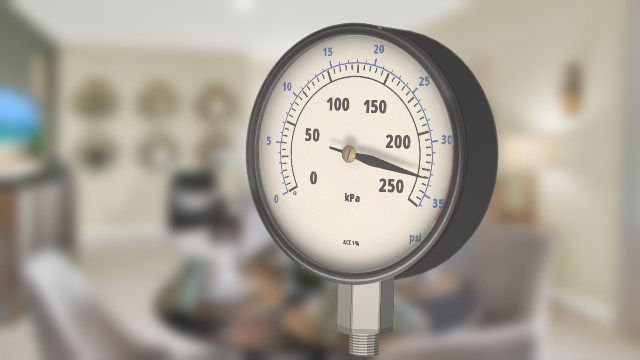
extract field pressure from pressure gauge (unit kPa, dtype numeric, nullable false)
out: 230 kPa
